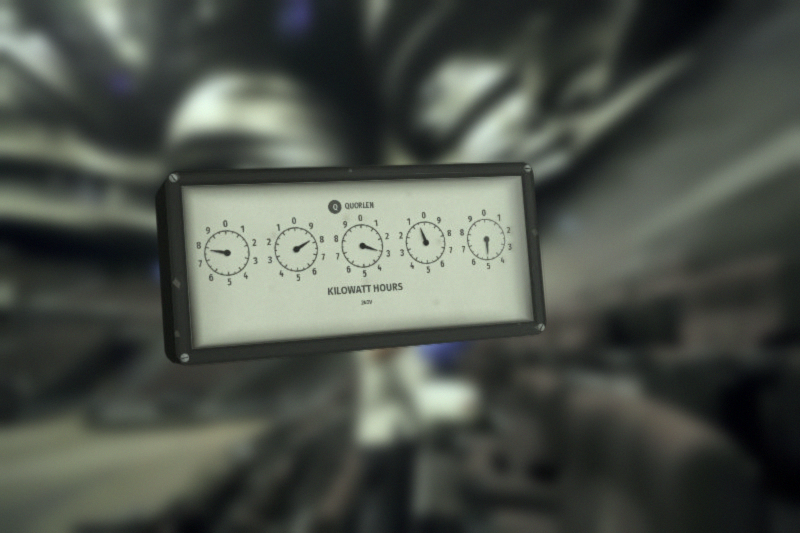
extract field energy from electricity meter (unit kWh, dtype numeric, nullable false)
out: 78305 kWh
